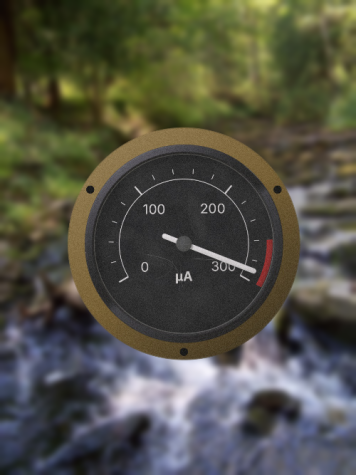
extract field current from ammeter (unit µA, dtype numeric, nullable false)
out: 290 µA
